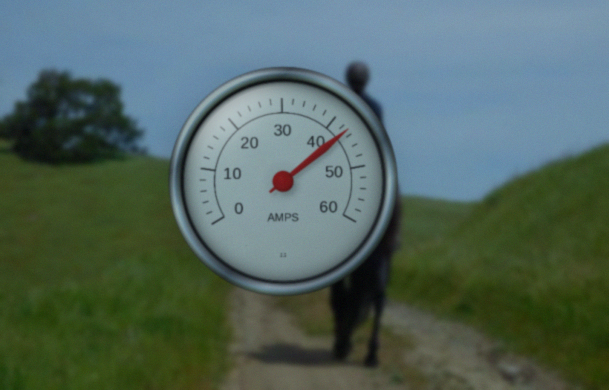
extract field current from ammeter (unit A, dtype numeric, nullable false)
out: 43 A
